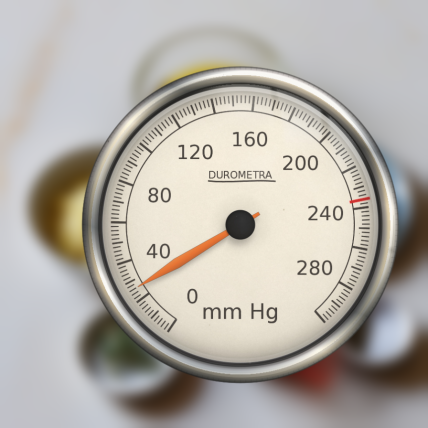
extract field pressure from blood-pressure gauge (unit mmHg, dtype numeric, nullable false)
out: 26 mmHg
